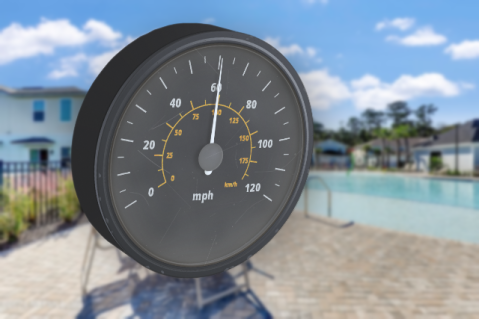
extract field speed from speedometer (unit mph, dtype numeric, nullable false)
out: 60 mph
